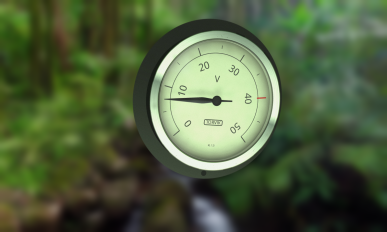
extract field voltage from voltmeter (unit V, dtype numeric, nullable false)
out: 7.5 V
